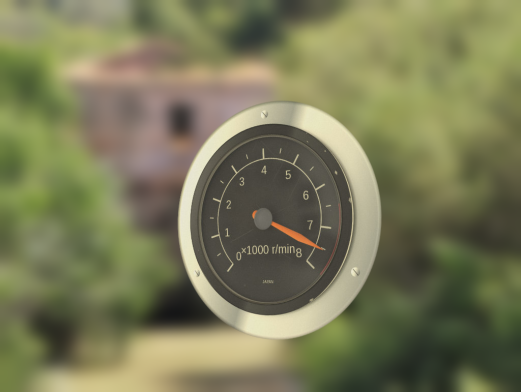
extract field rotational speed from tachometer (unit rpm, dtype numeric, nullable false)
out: 7500 rpm
